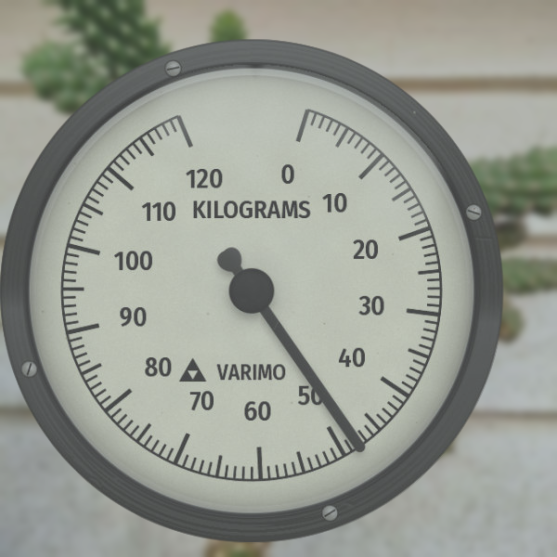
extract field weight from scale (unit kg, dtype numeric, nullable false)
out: 48 kg
